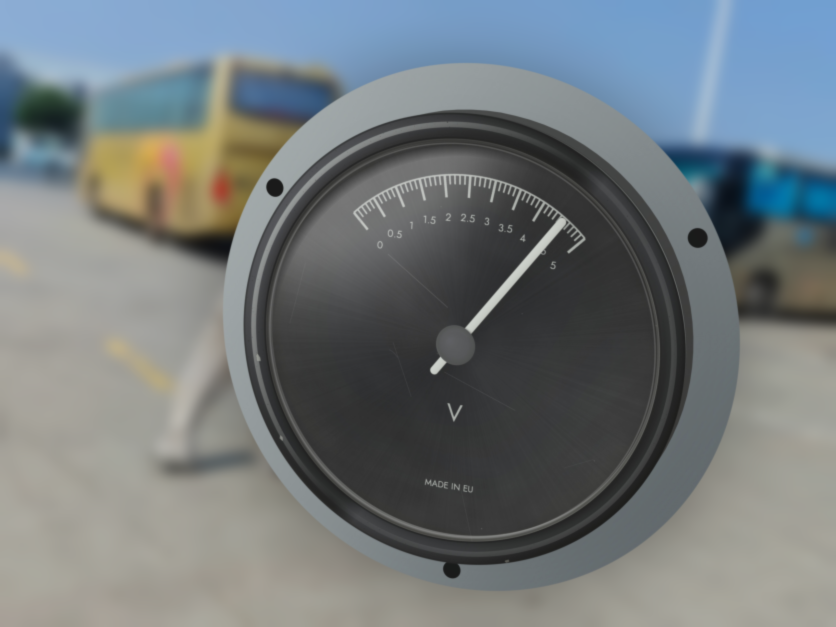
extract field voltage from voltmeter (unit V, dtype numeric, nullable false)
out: 4.5 V
